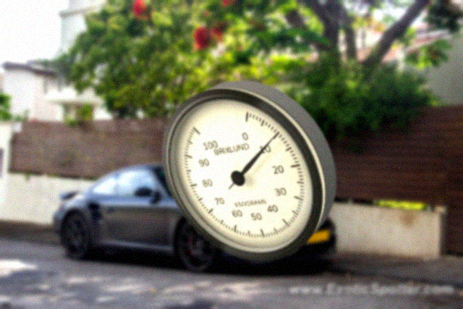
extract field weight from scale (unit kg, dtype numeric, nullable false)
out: 10 kg
